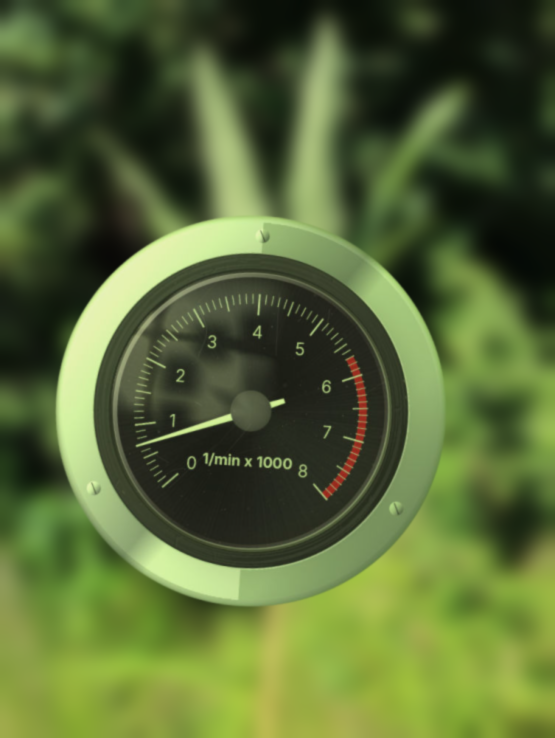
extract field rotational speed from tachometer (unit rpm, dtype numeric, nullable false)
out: 700 rpm
